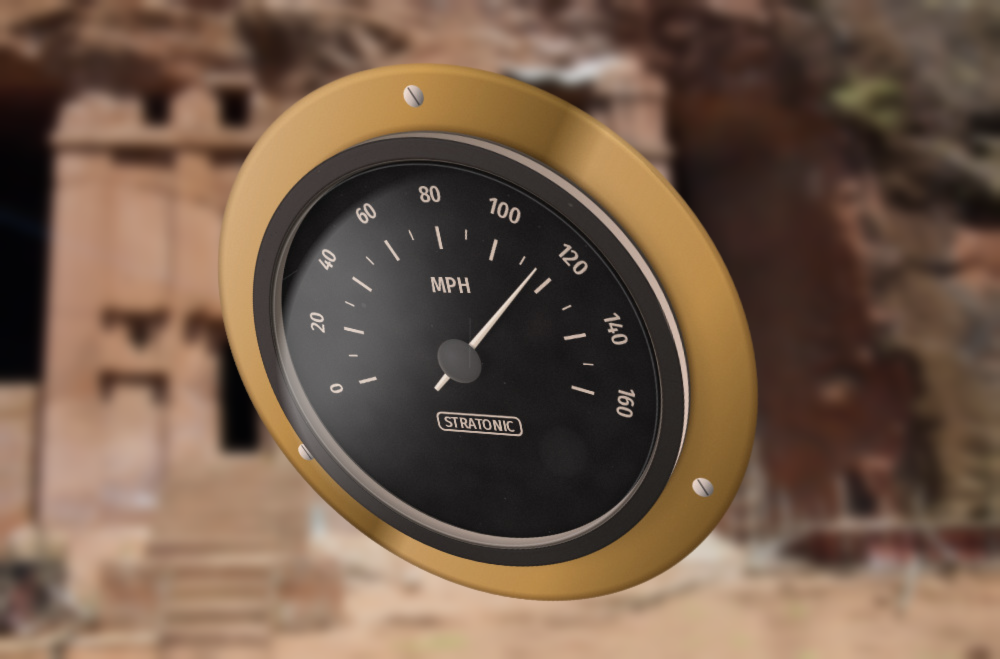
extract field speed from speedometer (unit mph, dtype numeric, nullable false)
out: 115 mph
